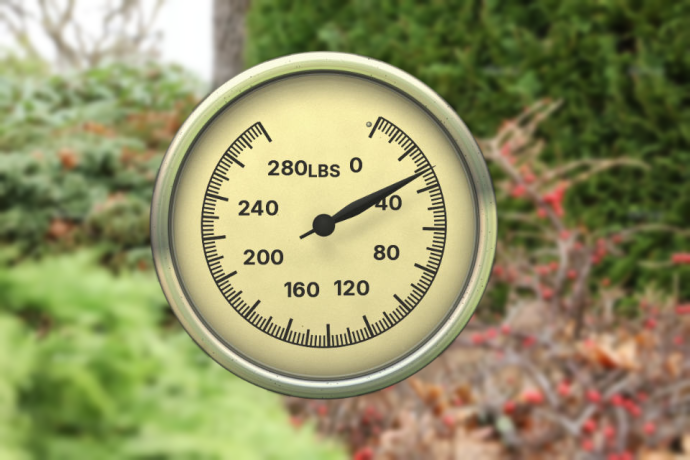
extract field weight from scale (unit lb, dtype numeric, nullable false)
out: 32 lb
